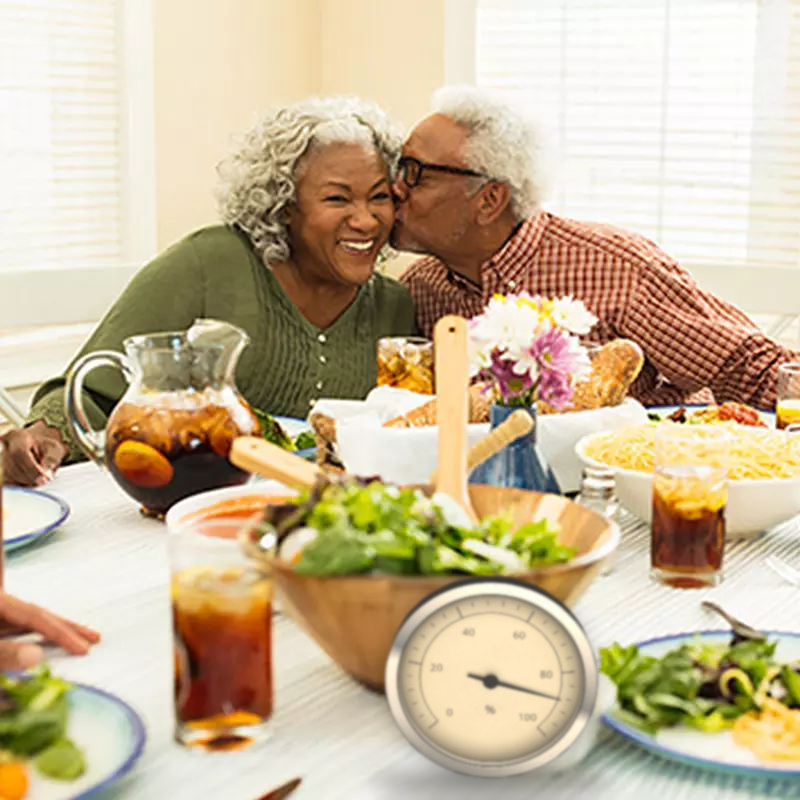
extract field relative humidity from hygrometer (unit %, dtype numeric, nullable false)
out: 88 %
